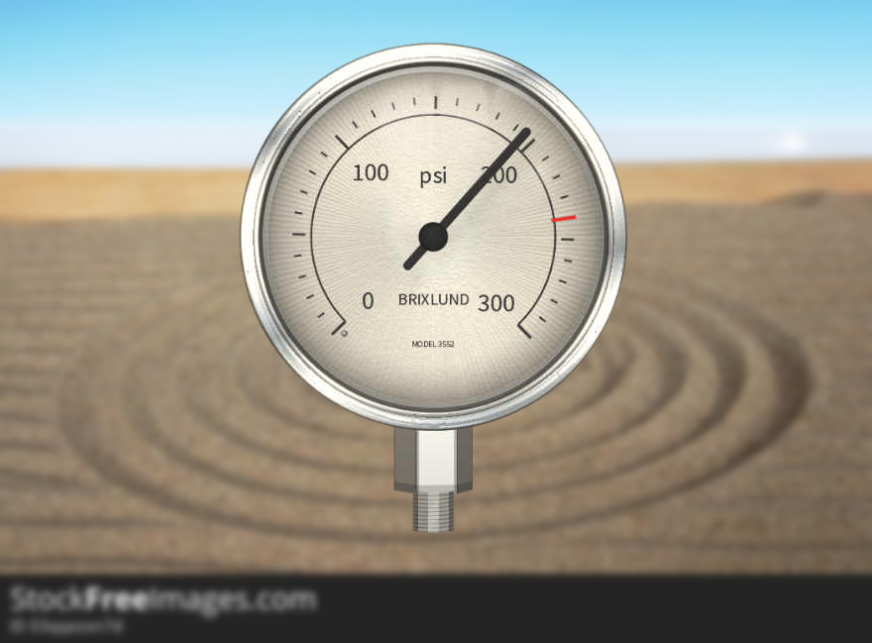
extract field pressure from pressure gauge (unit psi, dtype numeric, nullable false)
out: 195 psi
